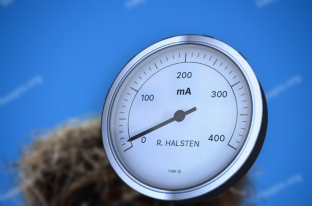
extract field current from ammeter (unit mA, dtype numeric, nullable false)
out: 10 mA
